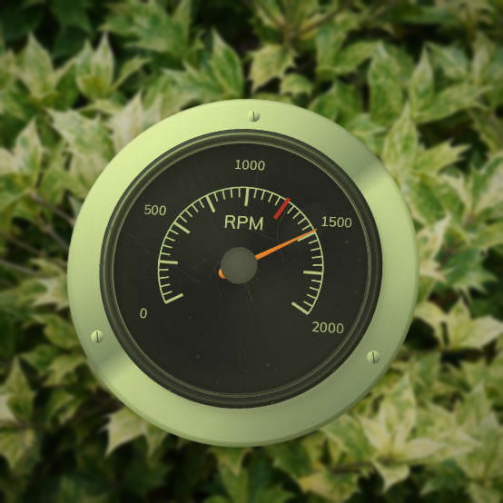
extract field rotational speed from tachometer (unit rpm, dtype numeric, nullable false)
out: 1500 rpm
